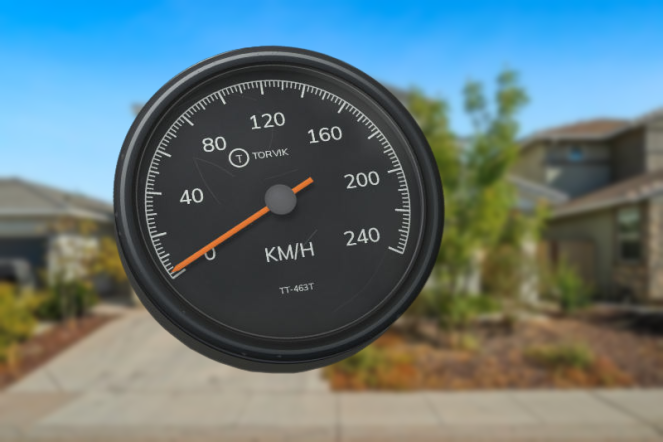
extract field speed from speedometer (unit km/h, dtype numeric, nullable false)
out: 2 km/h
